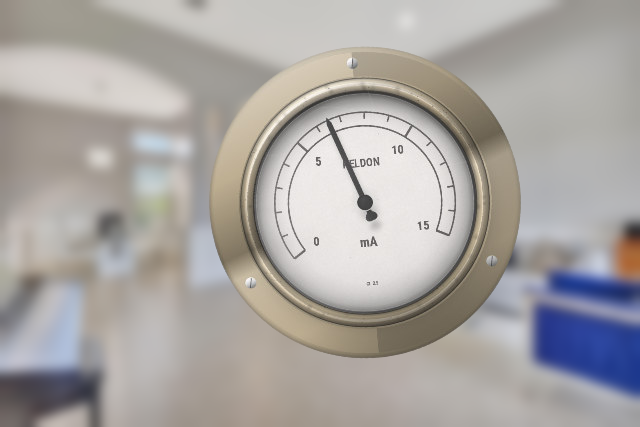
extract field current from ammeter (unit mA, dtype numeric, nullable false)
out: 6.5 mA
